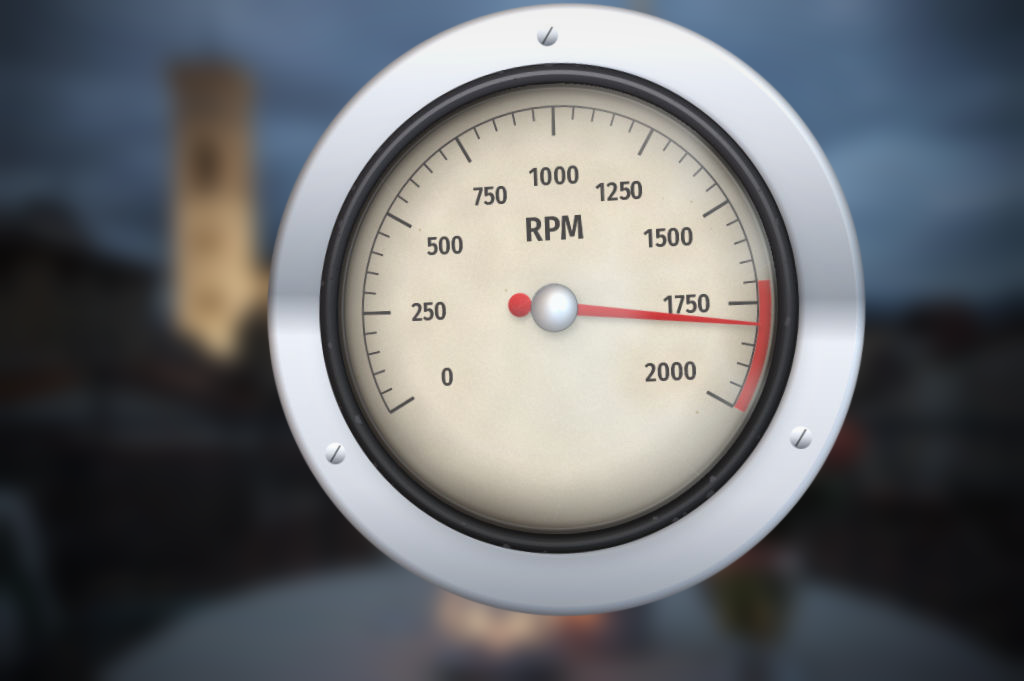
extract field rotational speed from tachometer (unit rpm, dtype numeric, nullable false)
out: 1800 rpm
